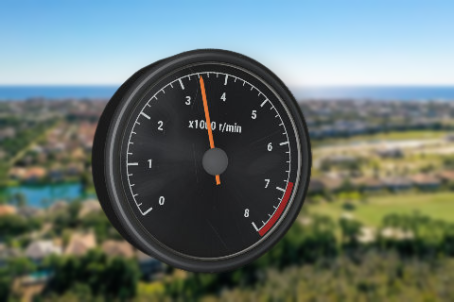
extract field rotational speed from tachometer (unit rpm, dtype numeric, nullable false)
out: 3400 rpm
